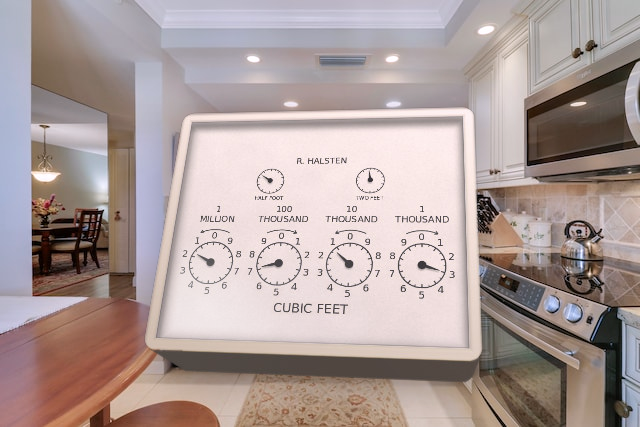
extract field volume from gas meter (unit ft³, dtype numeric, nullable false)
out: 171300 ft³
